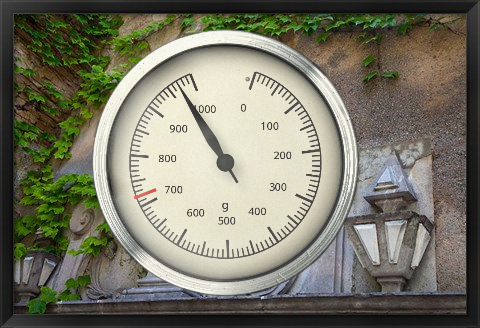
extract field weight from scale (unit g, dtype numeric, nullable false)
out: 970 g
